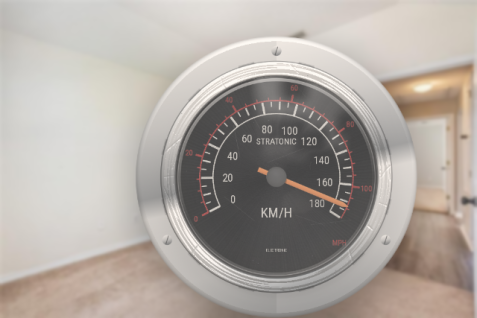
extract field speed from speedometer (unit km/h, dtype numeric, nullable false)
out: 172.5 km/h
